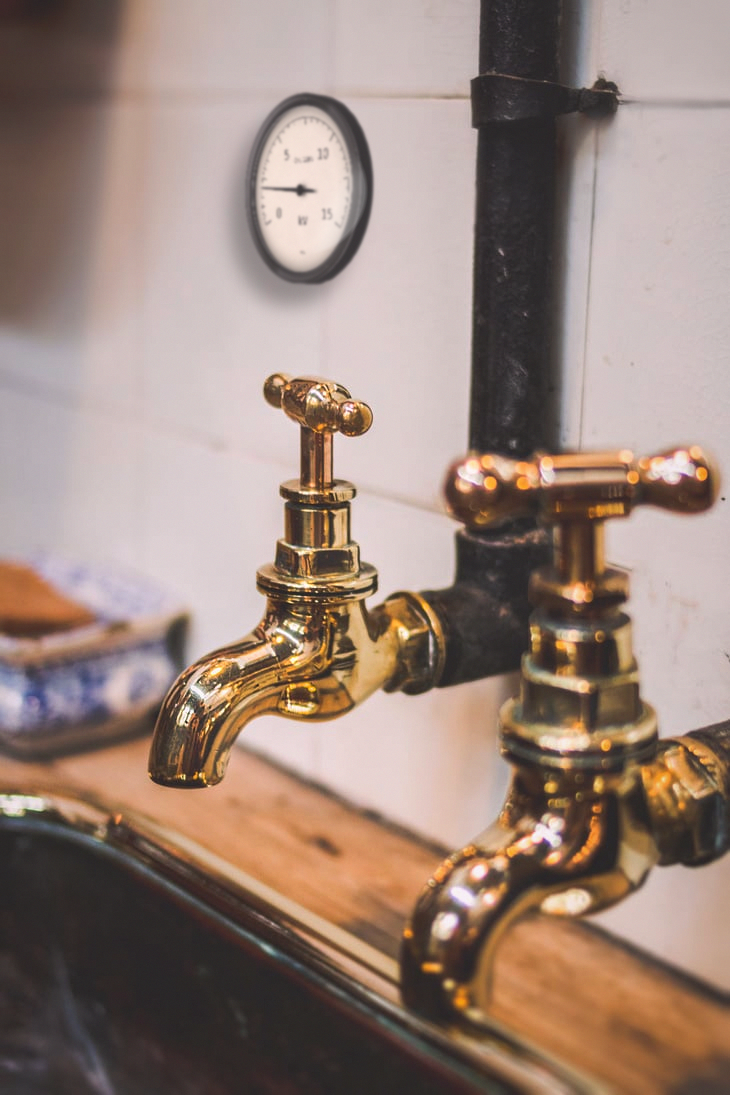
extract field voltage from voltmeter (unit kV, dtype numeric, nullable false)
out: 2 kV
